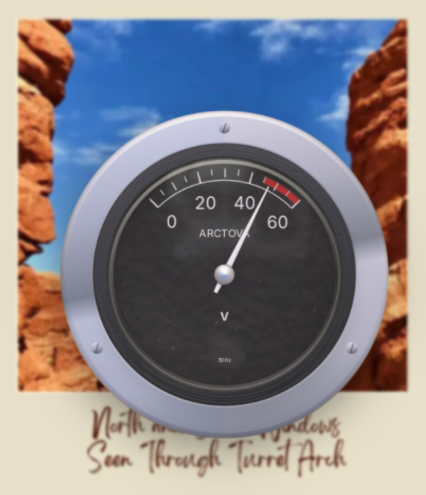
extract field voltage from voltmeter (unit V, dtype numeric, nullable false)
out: 47.5 V
